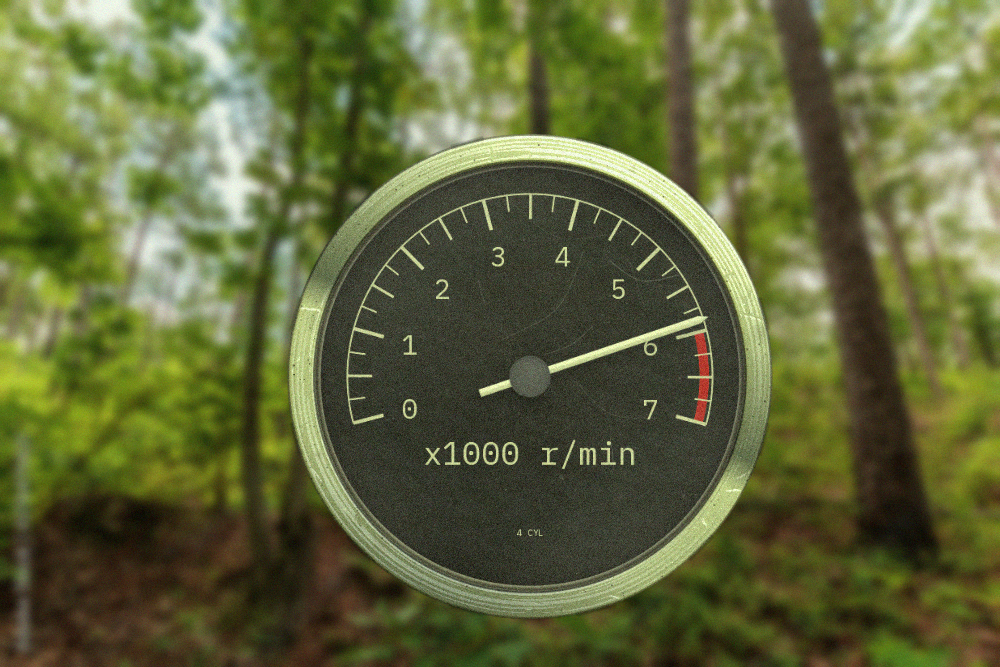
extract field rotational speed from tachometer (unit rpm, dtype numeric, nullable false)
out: 5875 rpm
